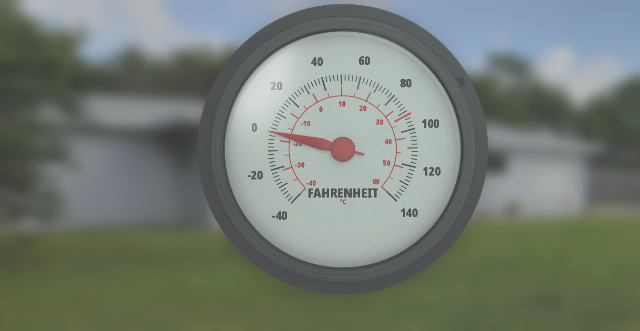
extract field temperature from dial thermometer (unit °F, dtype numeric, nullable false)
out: 0 °F
